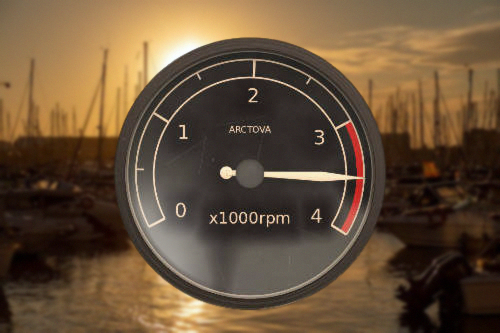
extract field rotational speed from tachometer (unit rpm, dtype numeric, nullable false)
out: 3500 rpm
